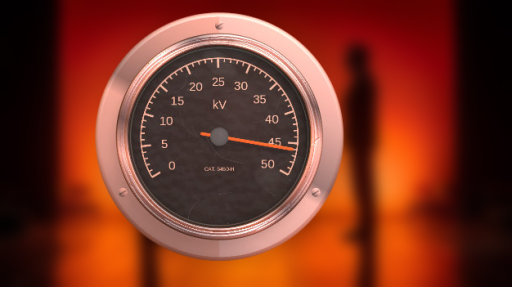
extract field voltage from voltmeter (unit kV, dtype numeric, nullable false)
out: 46 kV
